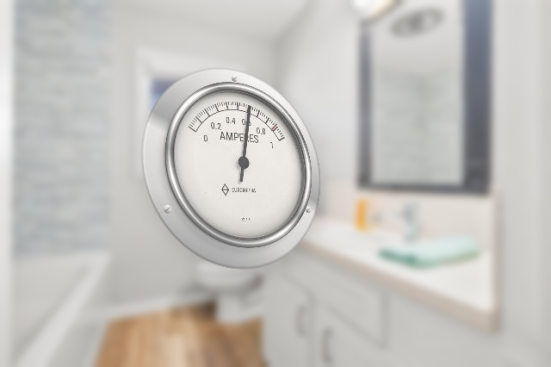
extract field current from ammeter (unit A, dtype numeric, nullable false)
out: 0.6 A
